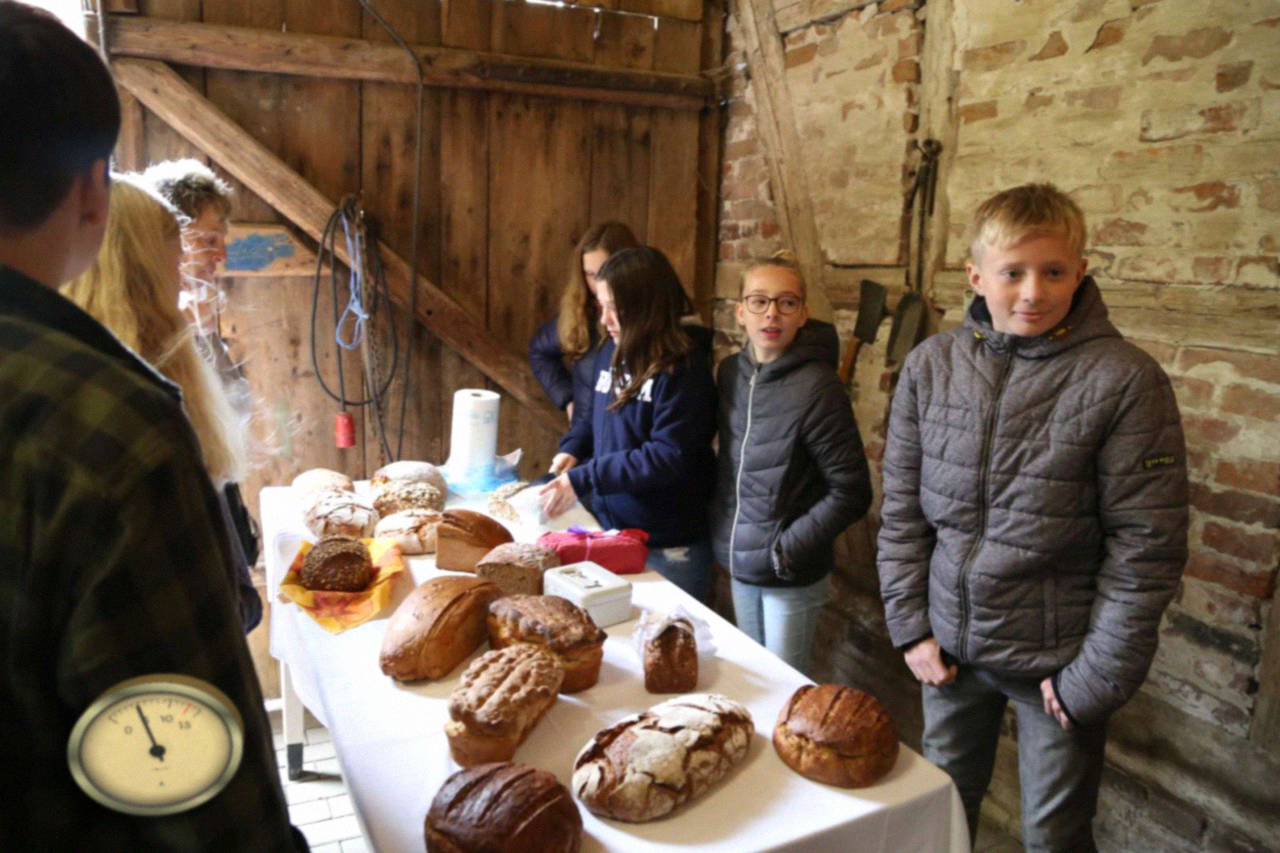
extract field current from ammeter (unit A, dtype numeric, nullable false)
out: 5 A
